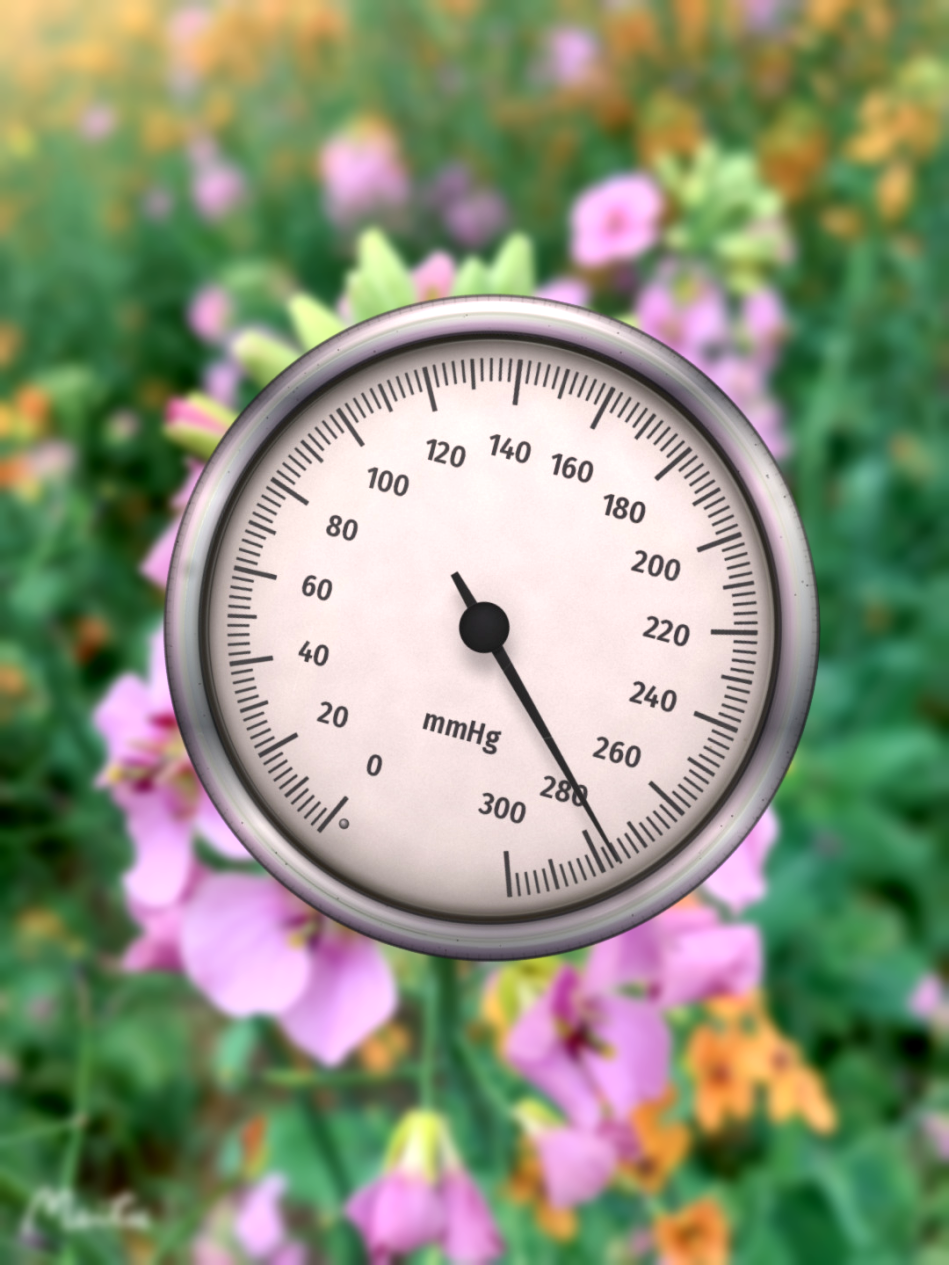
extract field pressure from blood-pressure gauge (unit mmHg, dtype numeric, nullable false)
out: 276 mmHg
